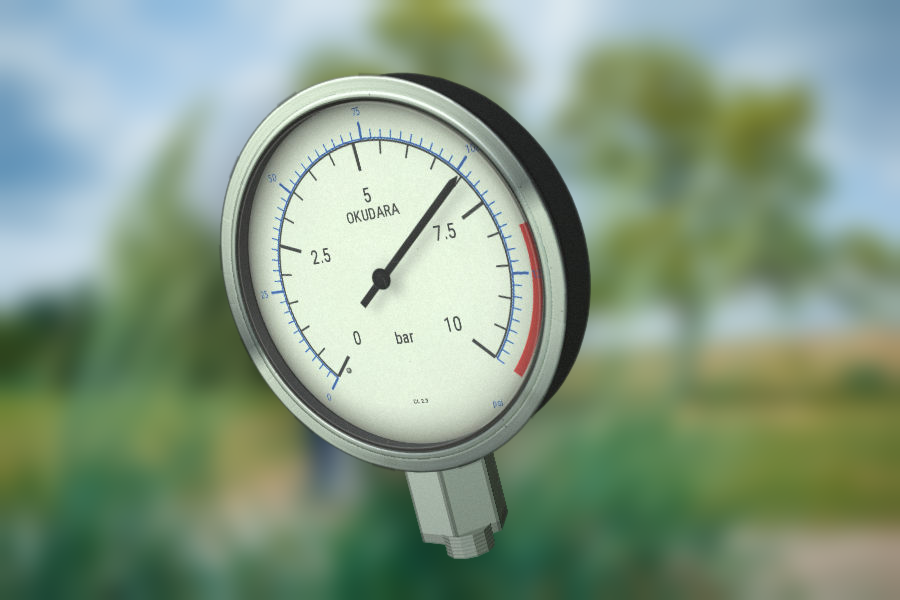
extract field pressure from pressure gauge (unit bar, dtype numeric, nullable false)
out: 7 bar
